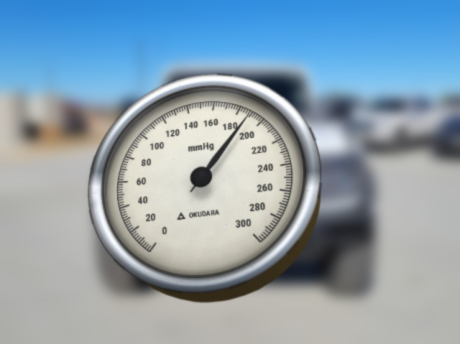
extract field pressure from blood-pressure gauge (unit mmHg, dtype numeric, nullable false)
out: 190 mmHg
